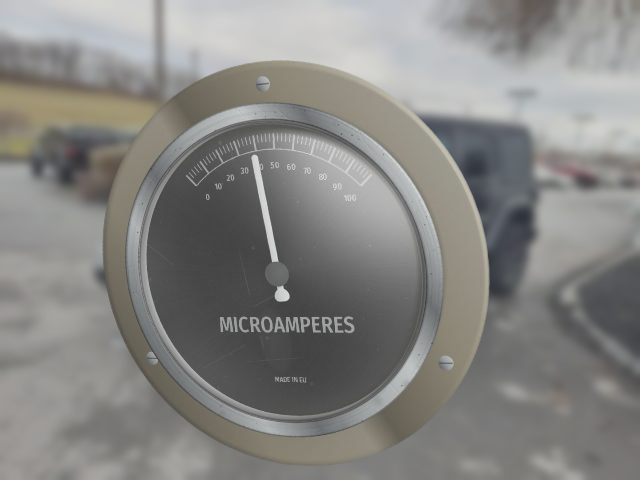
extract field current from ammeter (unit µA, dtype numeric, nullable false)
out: 40 µA
